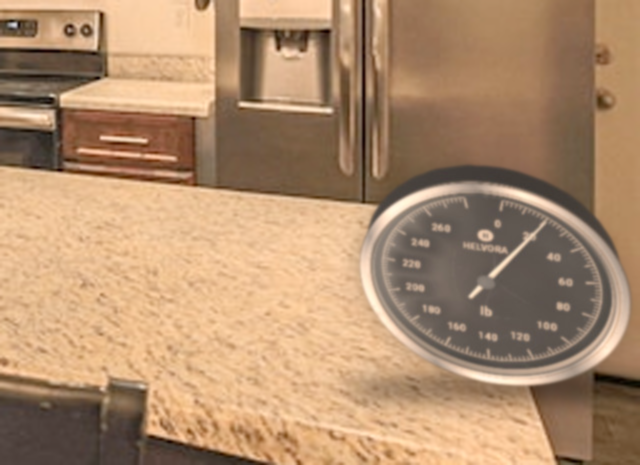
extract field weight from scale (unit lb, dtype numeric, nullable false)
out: 20 lb
